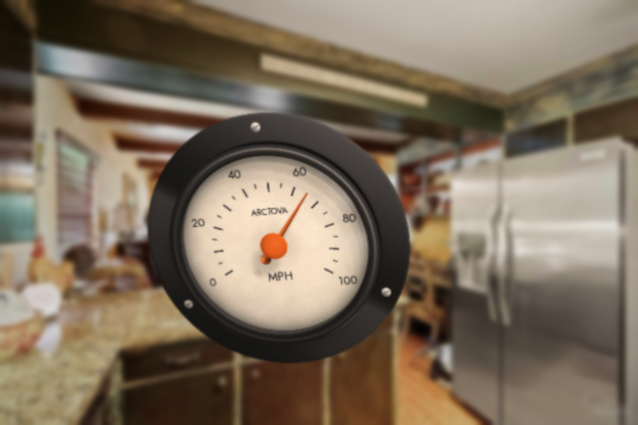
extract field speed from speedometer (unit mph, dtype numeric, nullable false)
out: 65 mph
